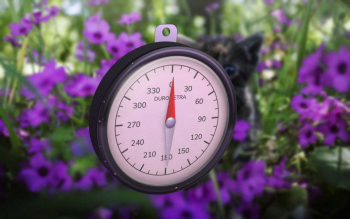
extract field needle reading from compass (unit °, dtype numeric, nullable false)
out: 0 °
